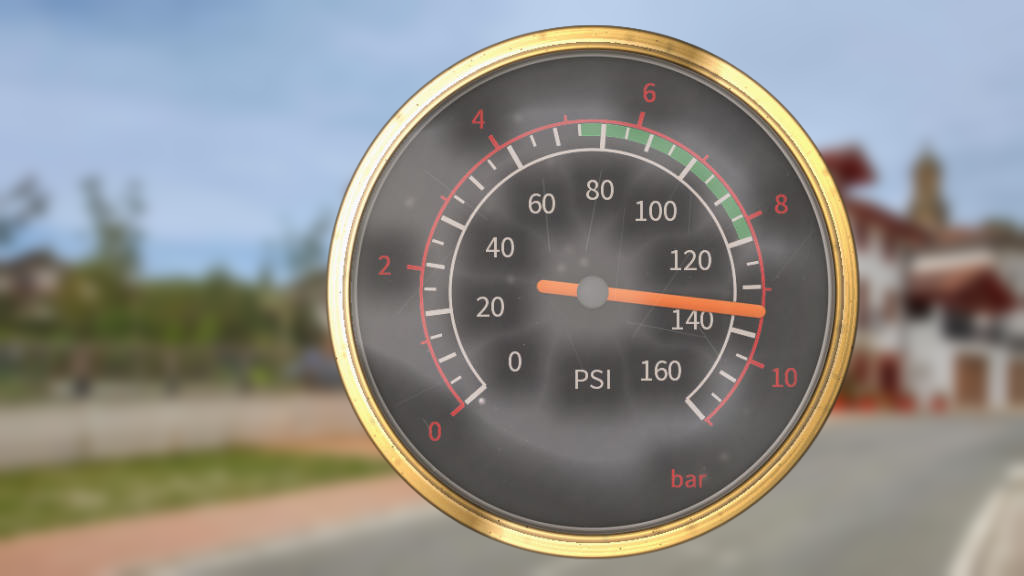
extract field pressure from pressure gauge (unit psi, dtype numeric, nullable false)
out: 135 psi
